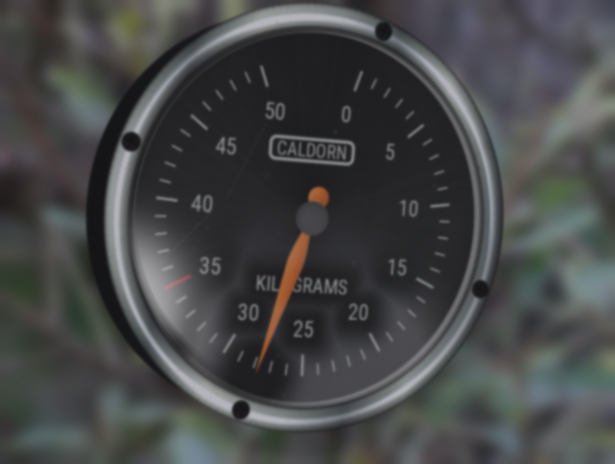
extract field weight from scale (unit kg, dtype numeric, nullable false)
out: 28 kg
